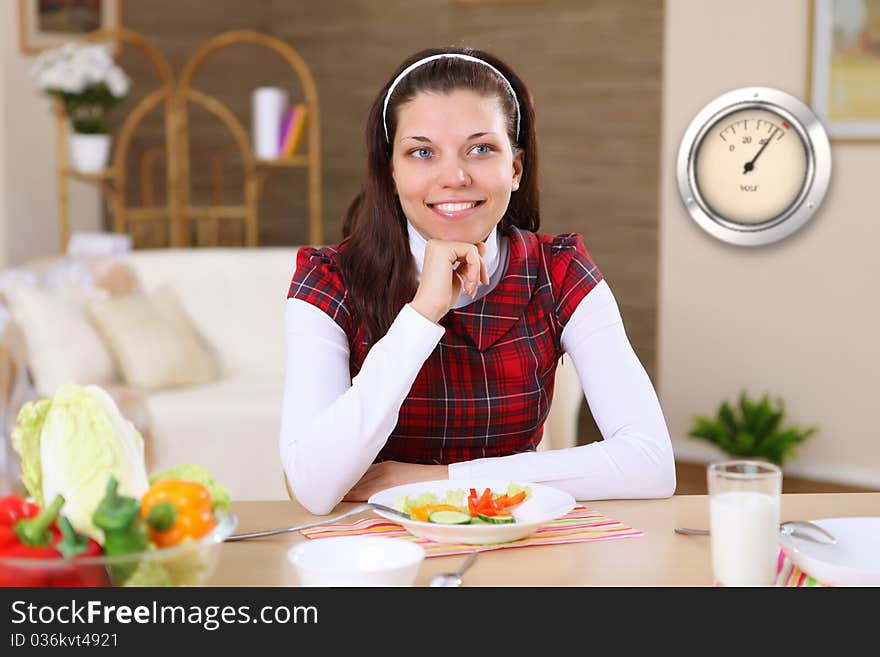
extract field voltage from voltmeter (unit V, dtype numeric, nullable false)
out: 45 V
